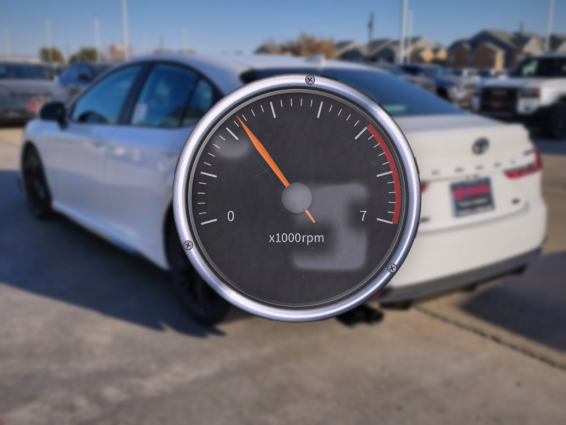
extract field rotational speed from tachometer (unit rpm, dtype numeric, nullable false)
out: 2300 rpm
